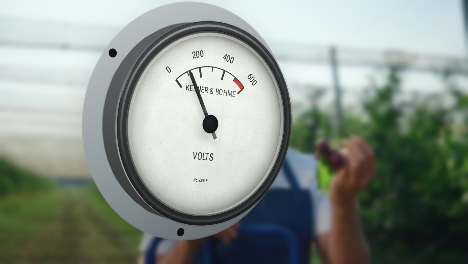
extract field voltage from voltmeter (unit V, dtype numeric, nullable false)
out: 100 V
